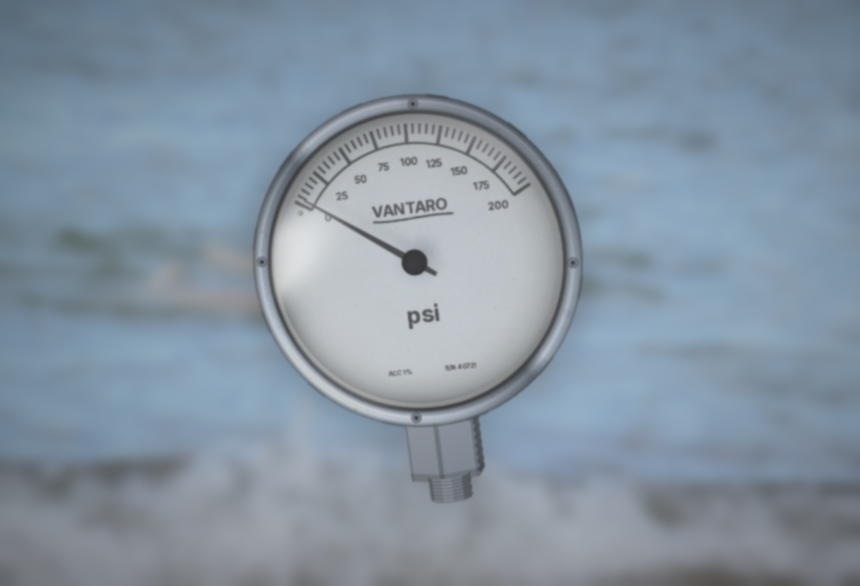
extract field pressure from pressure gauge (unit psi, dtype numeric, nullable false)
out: 5 psi
